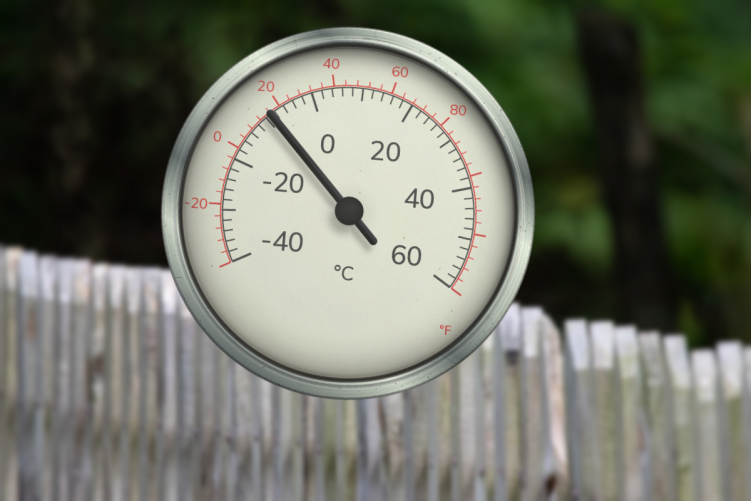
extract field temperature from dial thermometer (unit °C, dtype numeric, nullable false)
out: -9 °C
